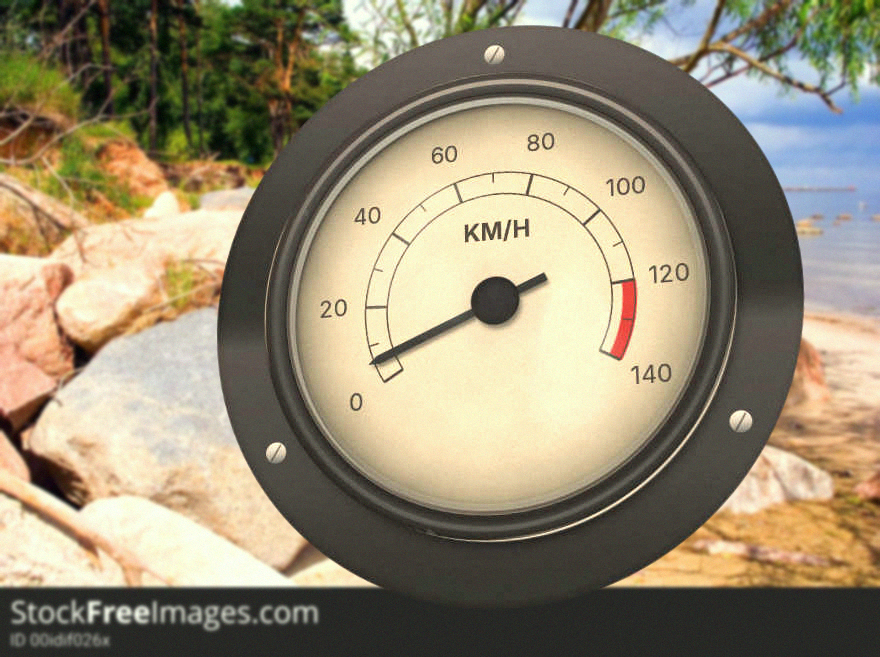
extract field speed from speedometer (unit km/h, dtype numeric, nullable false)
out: 5 km/h
